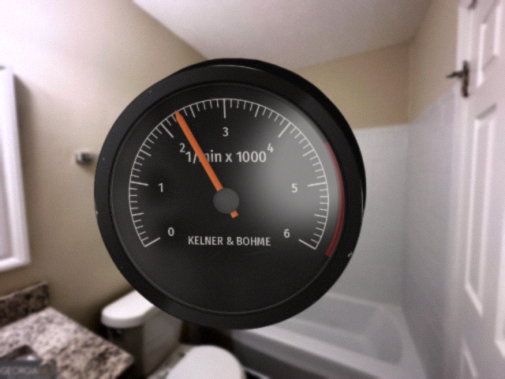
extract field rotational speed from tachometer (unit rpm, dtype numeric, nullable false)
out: 2300 rpm
